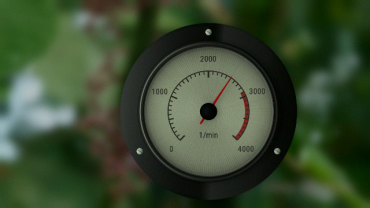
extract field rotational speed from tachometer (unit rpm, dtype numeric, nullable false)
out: 2500 rpm
